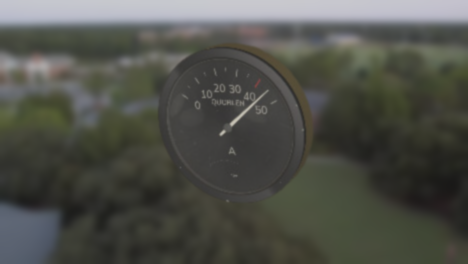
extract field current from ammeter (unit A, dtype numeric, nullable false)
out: 45 A
